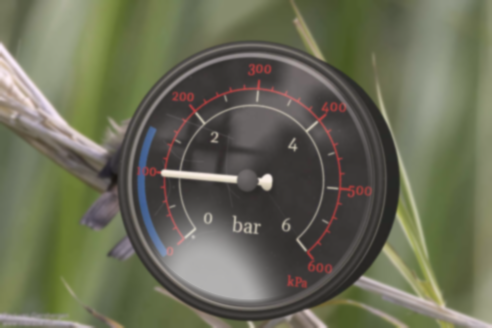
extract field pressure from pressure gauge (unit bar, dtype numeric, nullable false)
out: 1 bar
